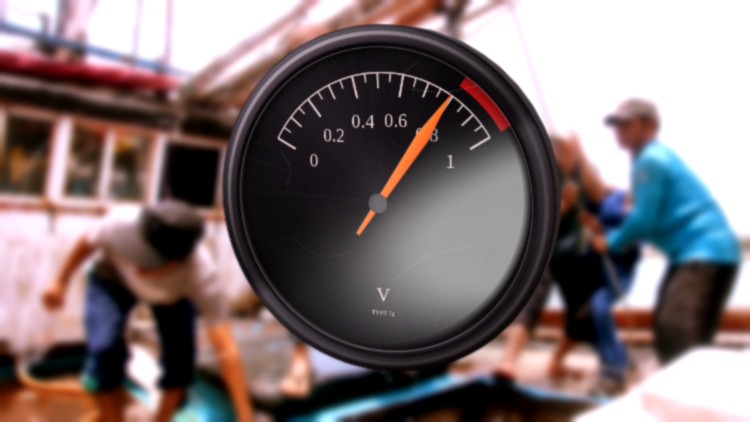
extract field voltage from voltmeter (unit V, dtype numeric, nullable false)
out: 0.8 V
